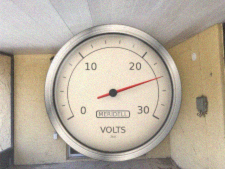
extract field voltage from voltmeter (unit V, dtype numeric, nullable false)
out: 24 V
